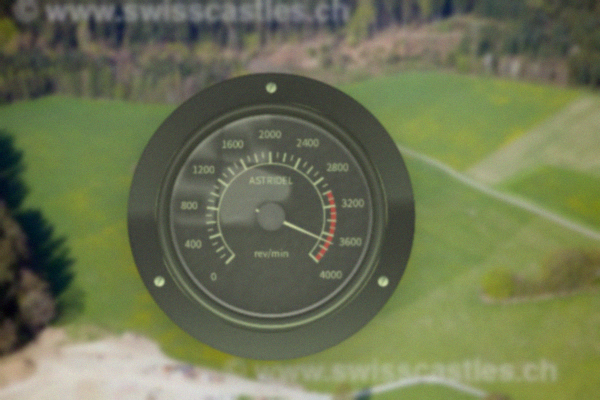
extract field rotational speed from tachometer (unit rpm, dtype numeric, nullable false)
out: 3700 rpm
